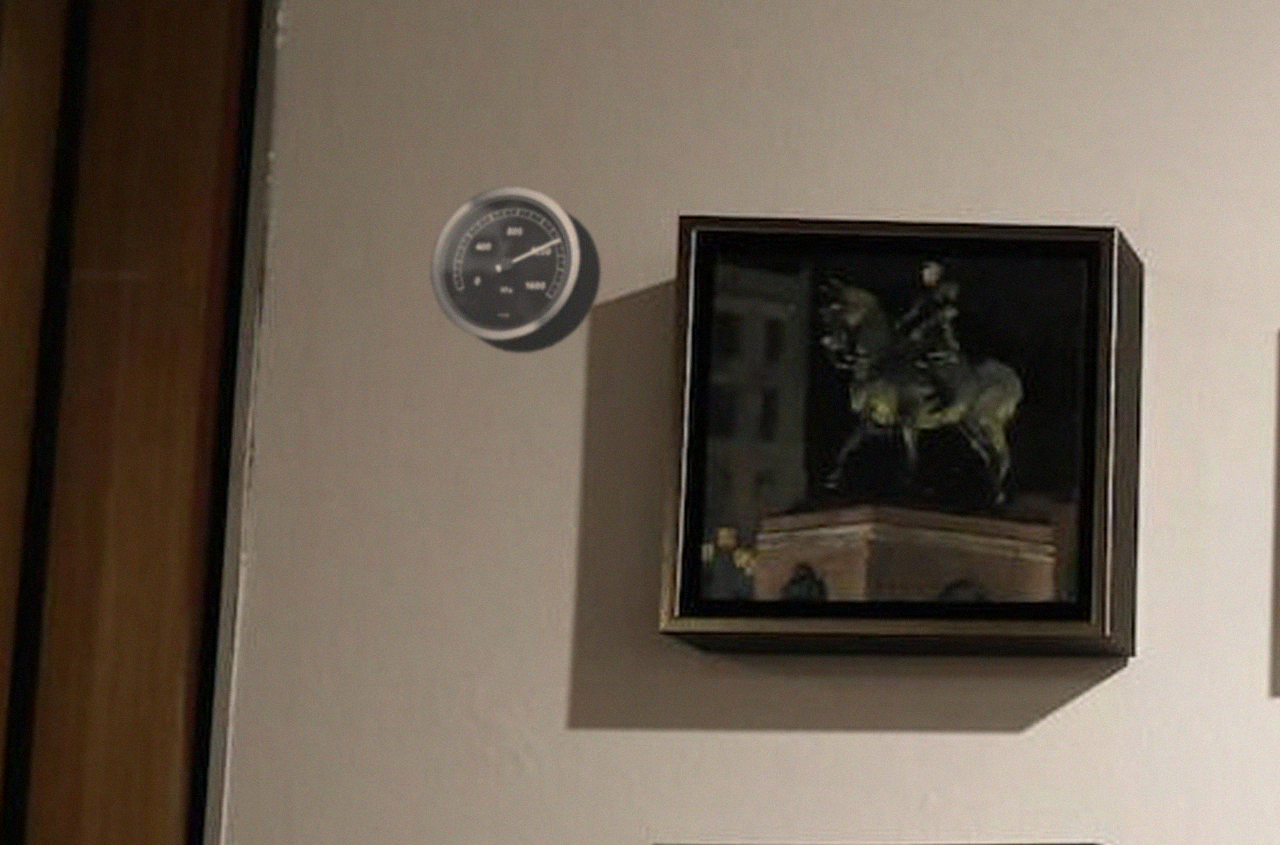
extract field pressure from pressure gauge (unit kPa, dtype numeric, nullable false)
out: 1200 kPa
